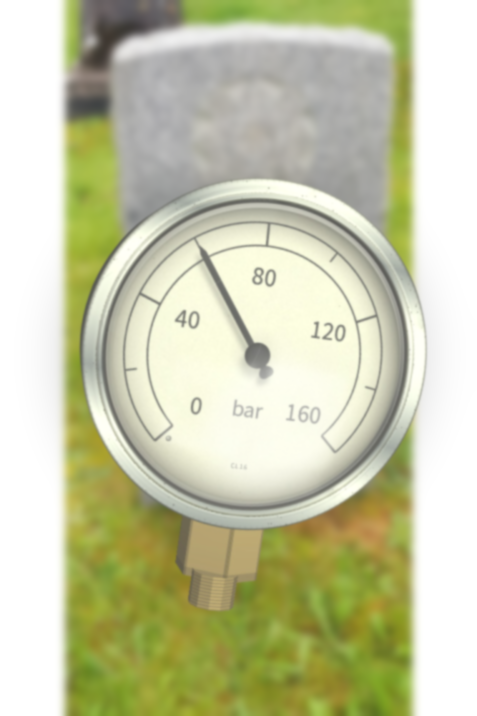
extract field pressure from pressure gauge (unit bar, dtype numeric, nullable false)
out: 60 bar
